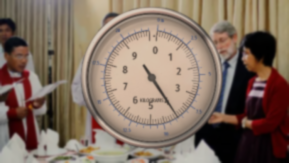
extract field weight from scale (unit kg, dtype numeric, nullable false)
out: 4 kg
